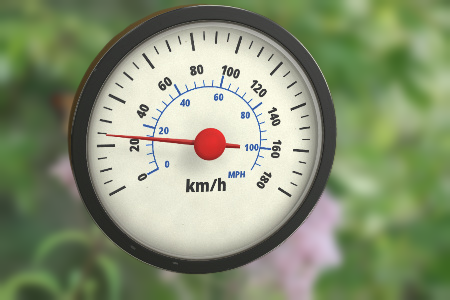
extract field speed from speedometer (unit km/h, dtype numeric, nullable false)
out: 25 km/h
